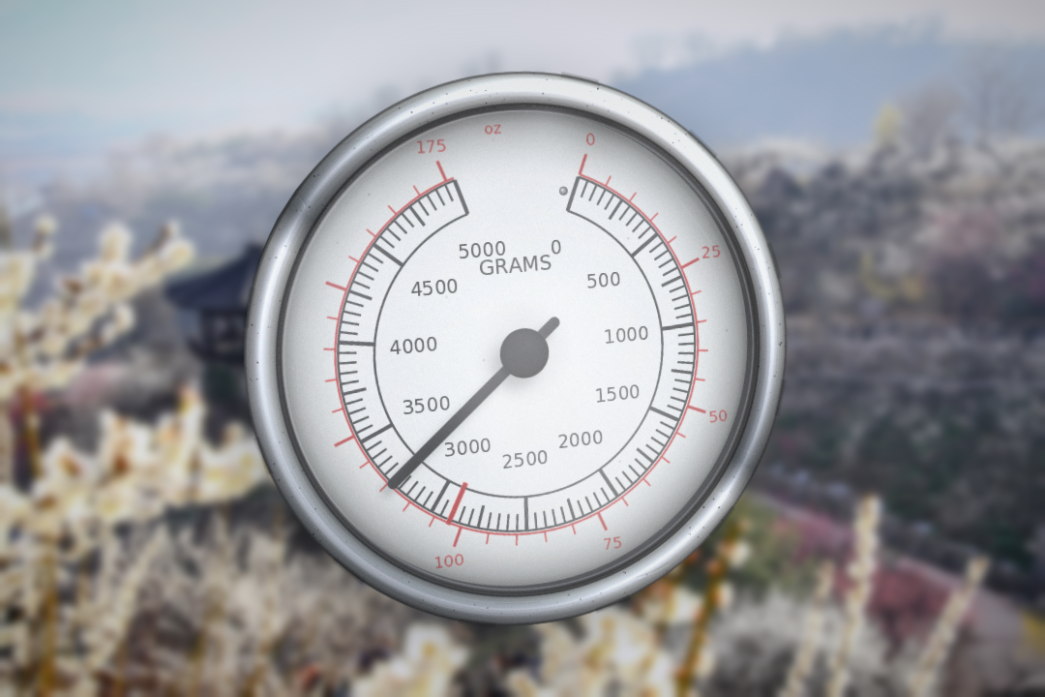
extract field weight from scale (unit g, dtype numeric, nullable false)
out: 3250 g
